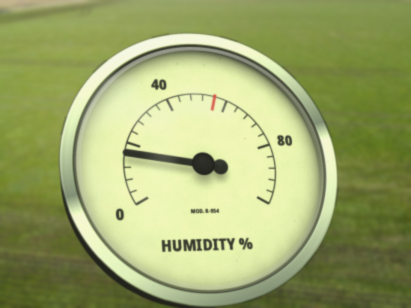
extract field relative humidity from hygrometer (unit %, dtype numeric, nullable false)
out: 16 %
